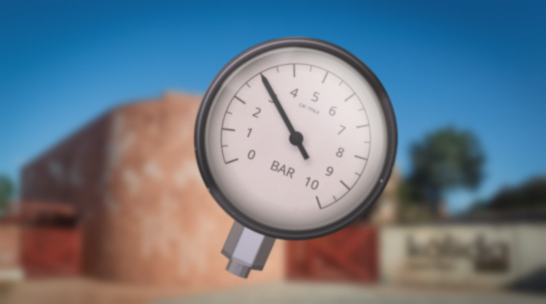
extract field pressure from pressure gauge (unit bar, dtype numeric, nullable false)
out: 3 bar
